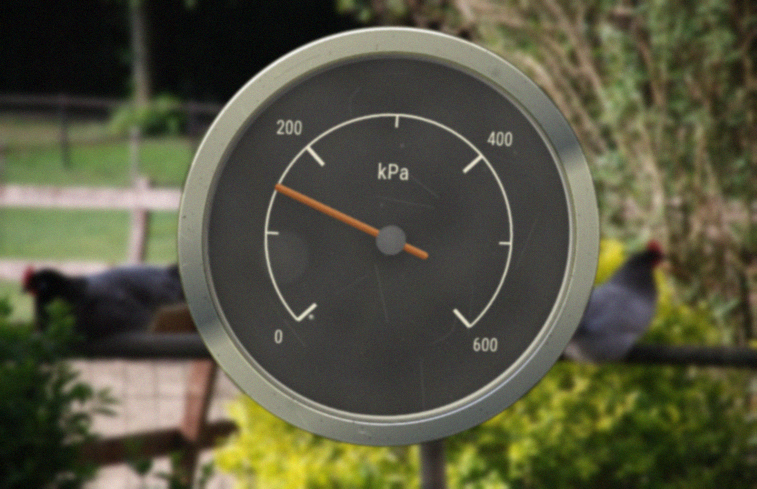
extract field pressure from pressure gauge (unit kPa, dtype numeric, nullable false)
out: 150 kPa
